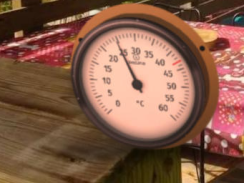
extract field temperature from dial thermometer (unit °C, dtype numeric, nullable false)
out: 25 °C
